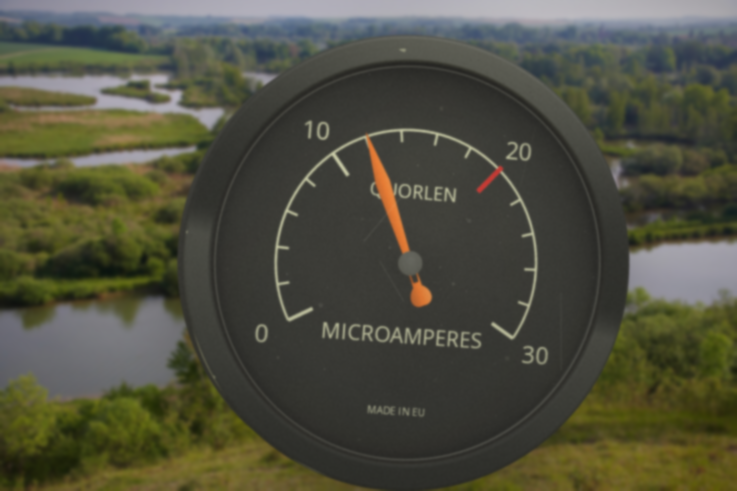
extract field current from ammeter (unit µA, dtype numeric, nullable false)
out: 12 µA
